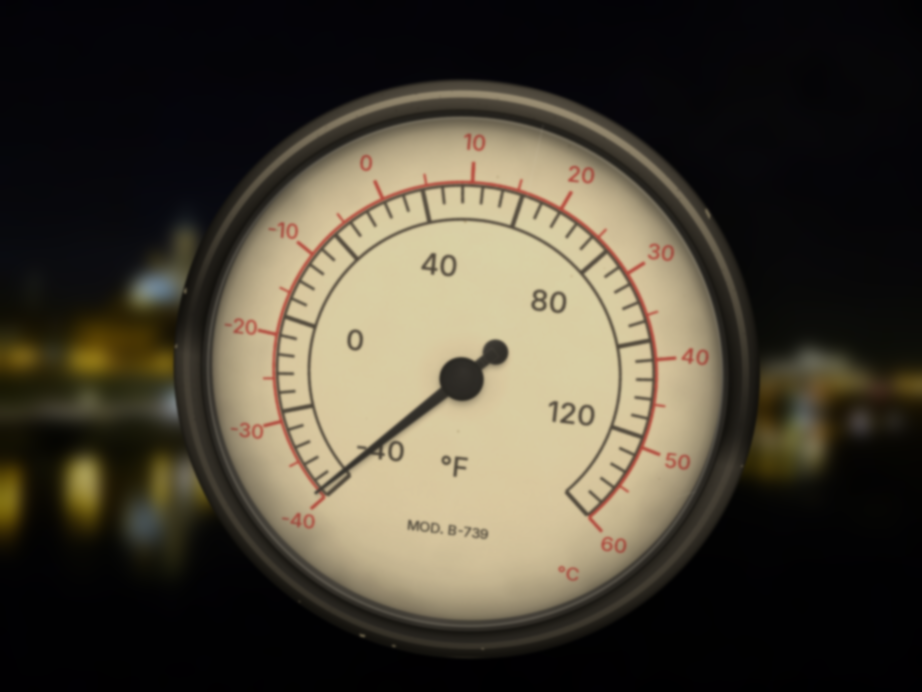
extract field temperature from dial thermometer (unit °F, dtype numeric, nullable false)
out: -38 °F
